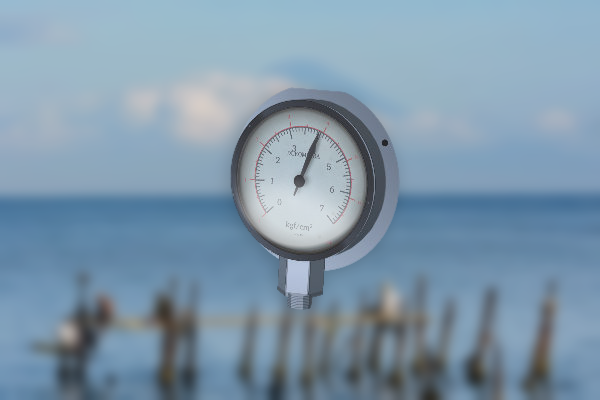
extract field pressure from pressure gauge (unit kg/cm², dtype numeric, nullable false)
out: 4 kg/cm²
